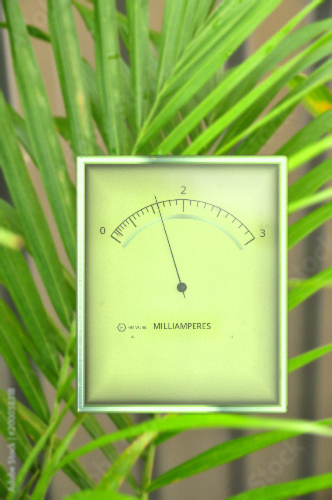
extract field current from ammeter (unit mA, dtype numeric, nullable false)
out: 1.6 mA
